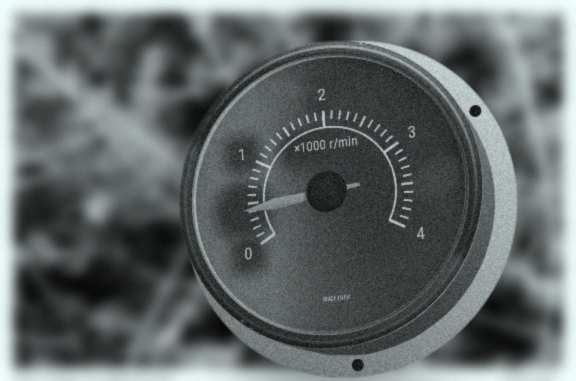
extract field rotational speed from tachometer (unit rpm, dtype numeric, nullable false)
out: 400 rpm
